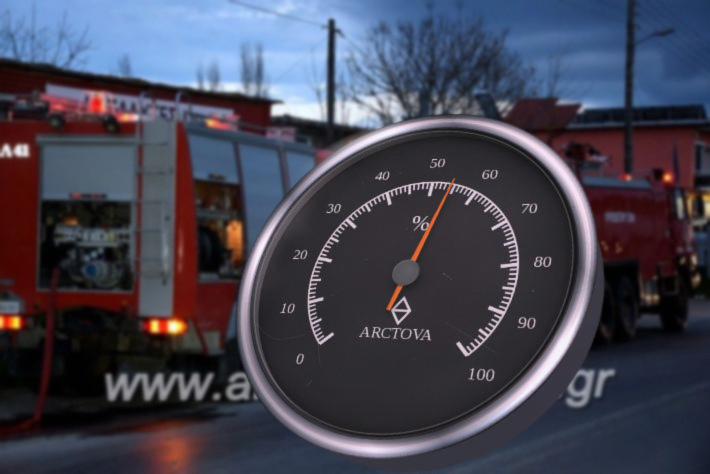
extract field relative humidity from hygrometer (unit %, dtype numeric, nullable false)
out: 55 %
